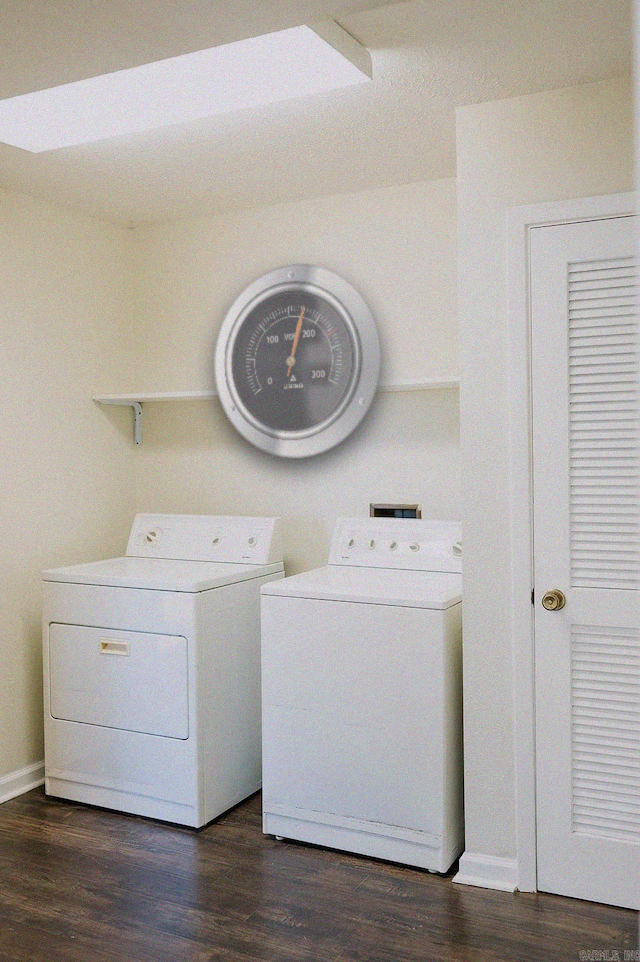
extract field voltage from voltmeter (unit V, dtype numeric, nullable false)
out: 175 V
